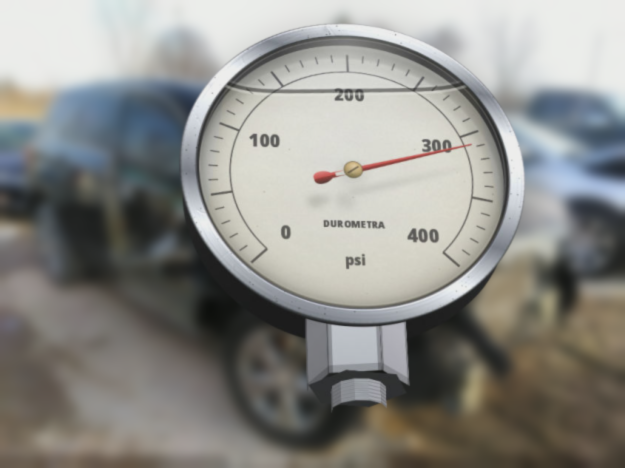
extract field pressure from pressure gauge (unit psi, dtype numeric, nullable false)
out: 310 psi
